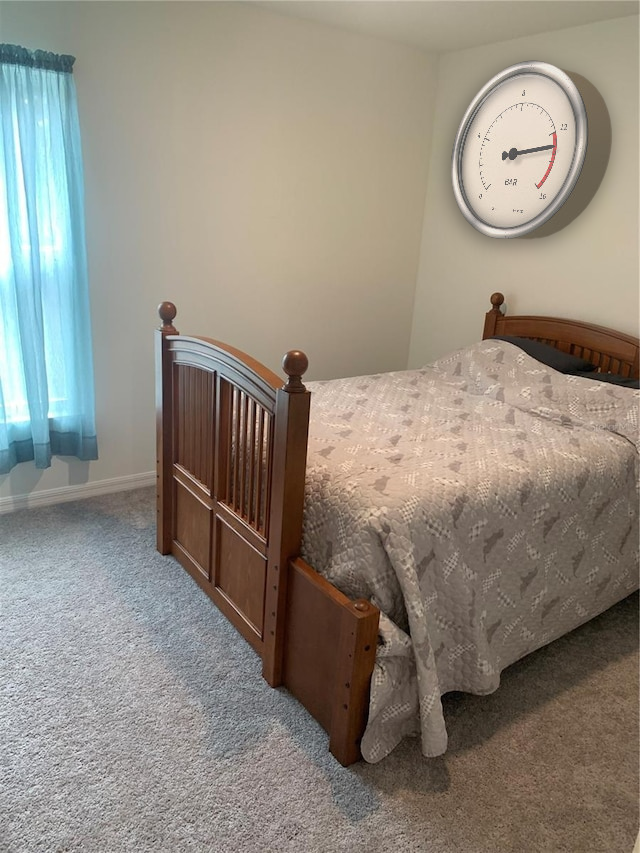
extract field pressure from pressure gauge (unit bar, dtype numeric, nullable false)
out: 13 bar
